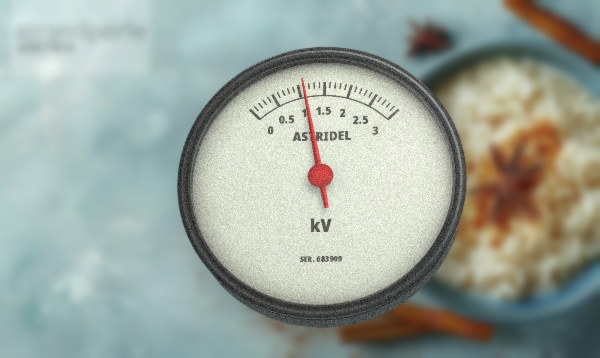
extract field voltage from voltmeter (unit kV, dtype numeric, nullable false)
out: 1.1 kV
